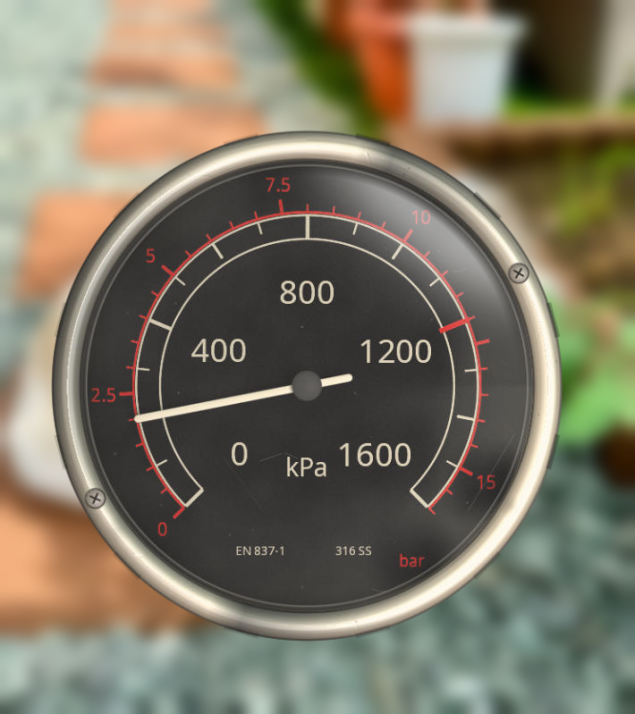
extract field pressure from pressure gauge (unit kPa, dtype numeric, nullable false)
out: 200 kPa
